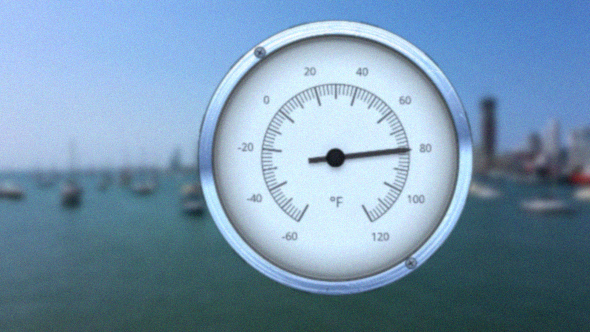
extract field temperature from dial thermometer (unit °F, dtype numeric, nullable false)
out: 80 °F
